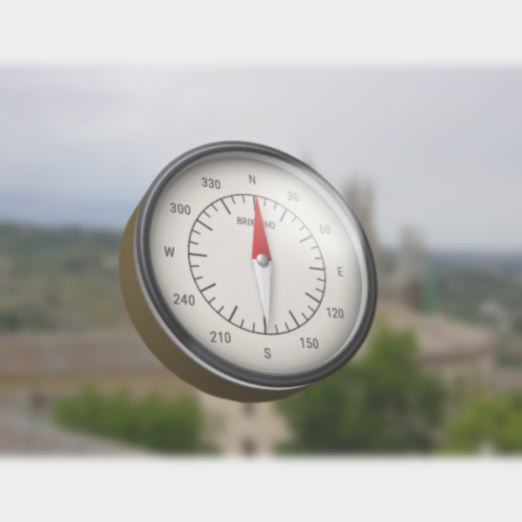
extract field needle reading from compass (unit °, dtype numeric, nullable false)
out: 0 °
